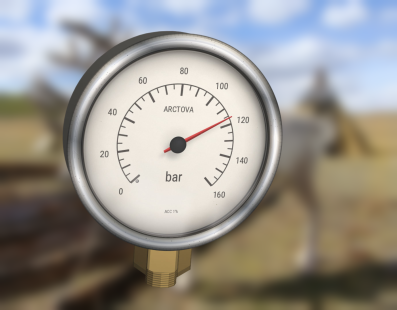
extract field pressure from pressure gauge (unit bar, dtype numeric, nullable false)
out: 115 bar
